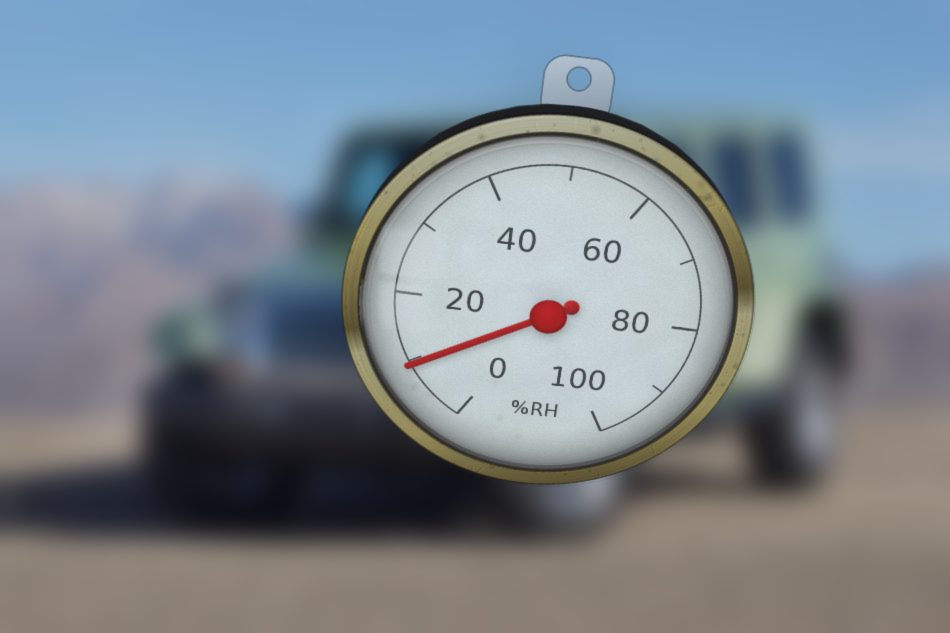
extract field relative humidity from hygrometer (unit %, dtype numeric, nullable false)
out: 10 %
